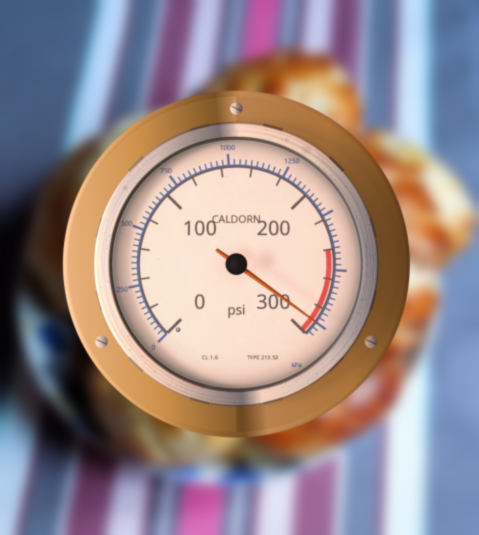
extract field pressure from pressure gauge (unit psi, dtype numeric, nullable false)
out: 290 psi
